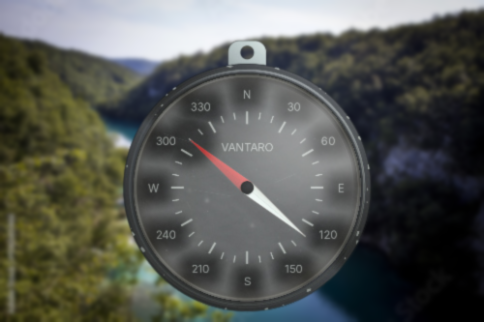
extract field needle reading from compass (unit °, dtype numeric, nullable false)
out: 310 °
